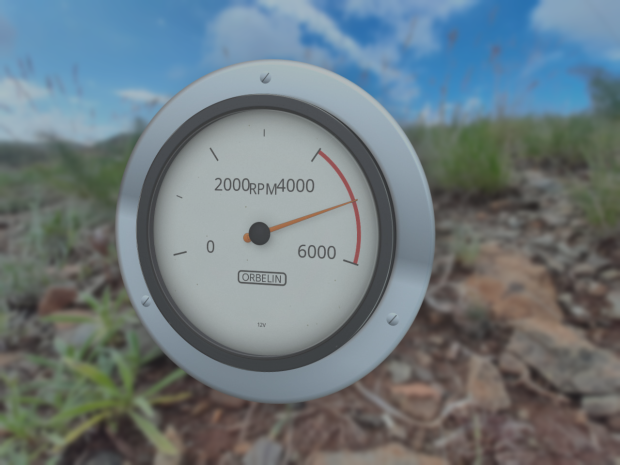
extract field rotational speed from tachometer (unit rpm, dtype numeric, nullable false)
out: 5000 rpm
